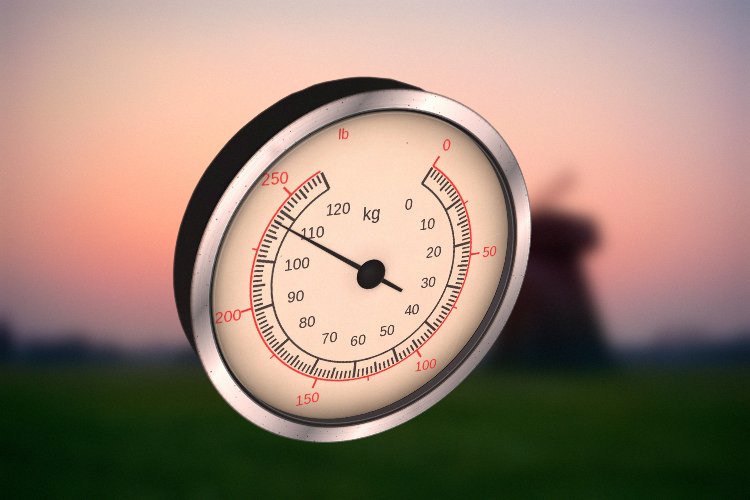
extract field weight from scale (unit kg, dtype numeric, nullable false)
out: 108 kg
